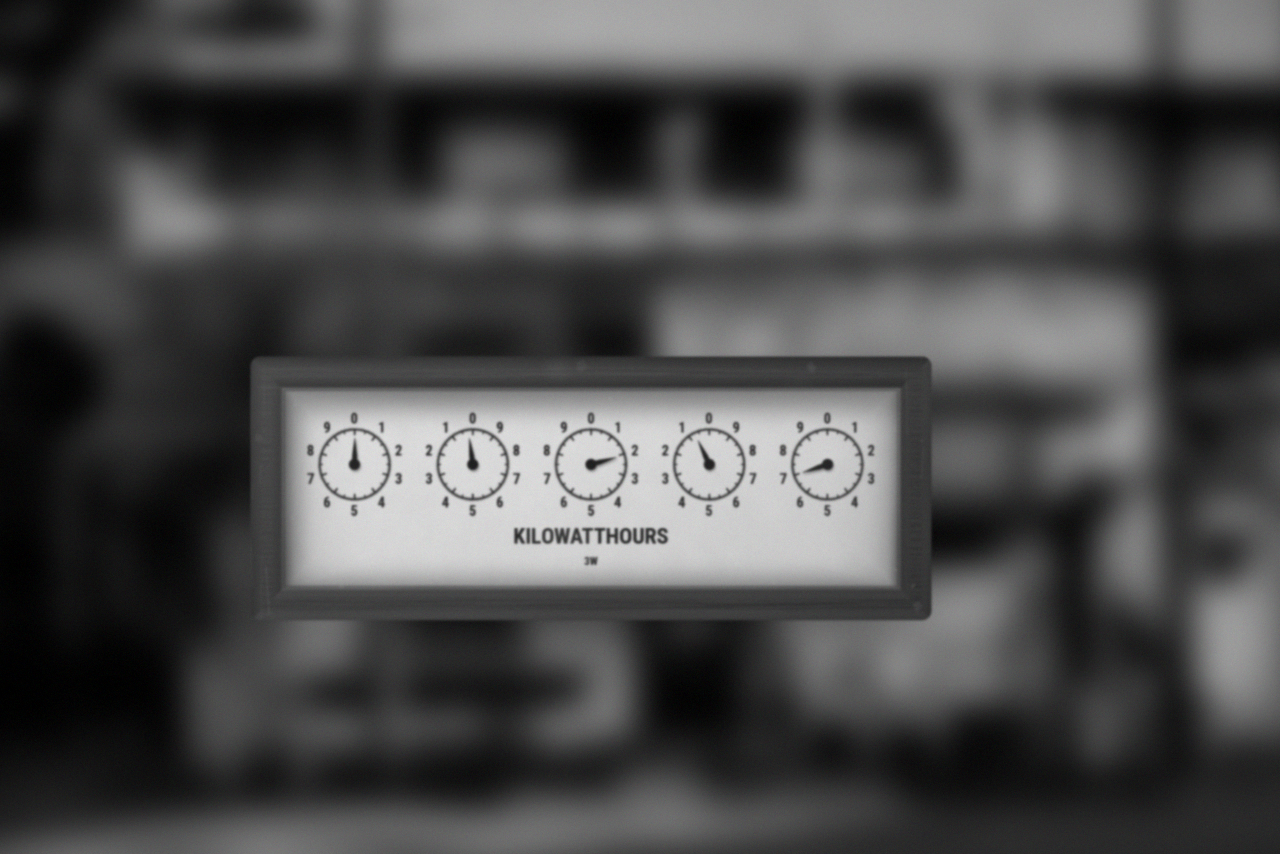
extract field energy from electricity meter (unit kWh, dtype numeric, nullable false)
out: 207 kWh
